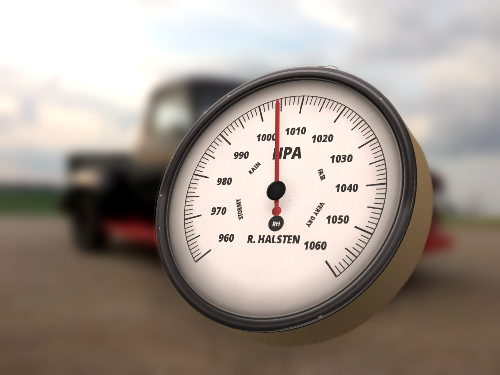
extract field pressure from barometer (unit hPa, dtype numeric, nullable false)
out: 1005 hPa
